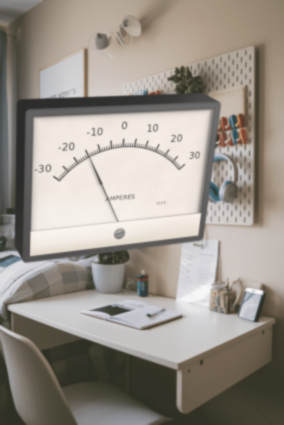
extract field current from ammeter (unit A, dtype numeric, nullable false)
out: -15 A
